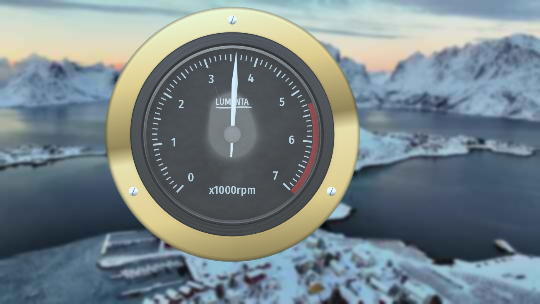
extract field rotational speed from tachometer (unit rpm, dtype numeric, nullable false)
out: 3600 rpm
